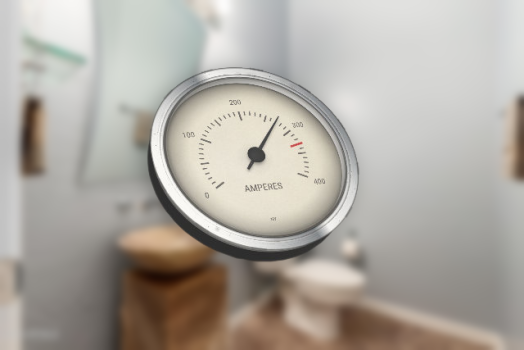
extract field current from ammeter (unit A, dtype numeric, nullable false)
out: 270 A
